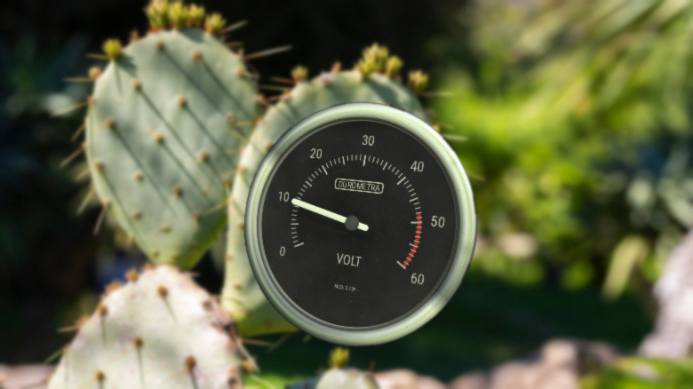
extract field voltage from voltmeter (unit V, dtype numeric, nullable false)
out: 10 V
